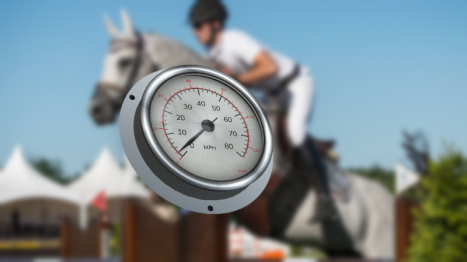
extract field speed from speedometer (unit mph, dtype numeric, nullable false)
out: 2 mph
